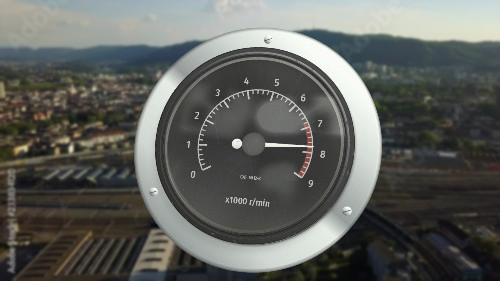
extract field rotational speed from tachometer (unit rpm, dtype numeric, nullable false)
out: 7800 rpm
